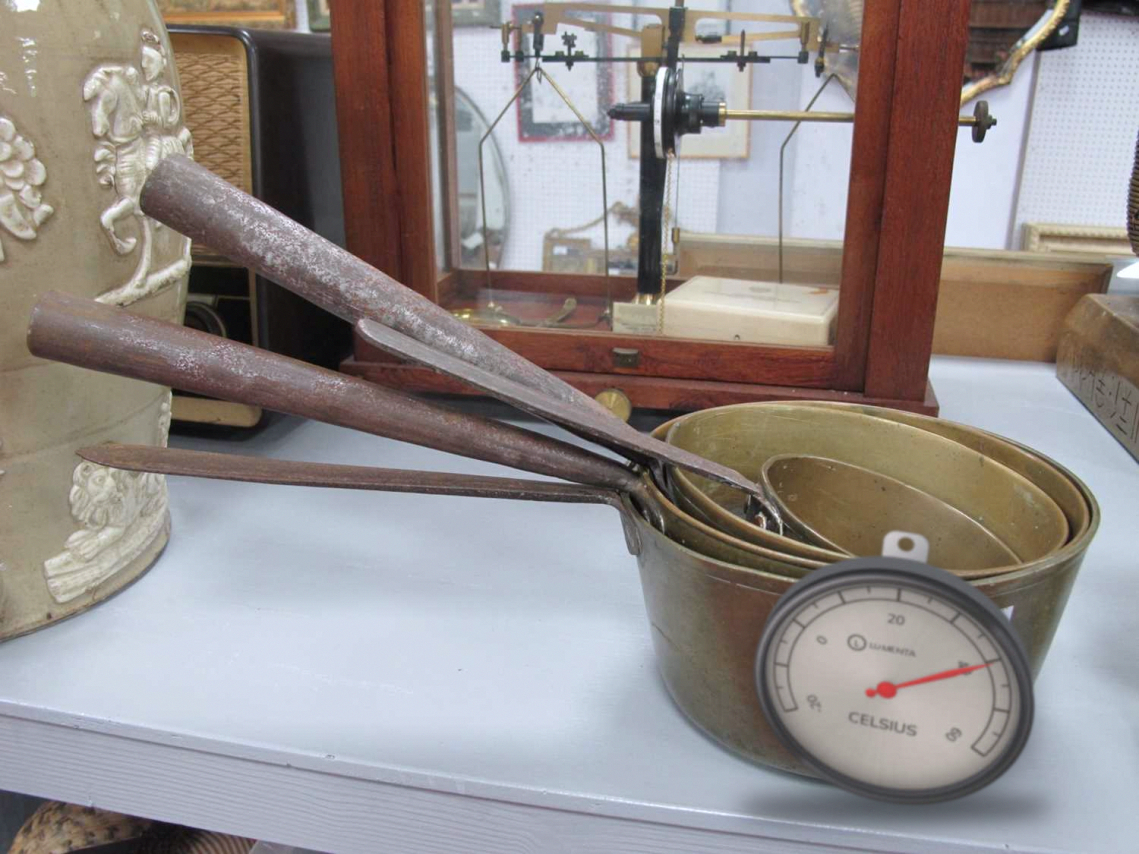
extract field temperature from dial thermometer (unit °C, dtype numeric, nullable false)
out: 40 °C
